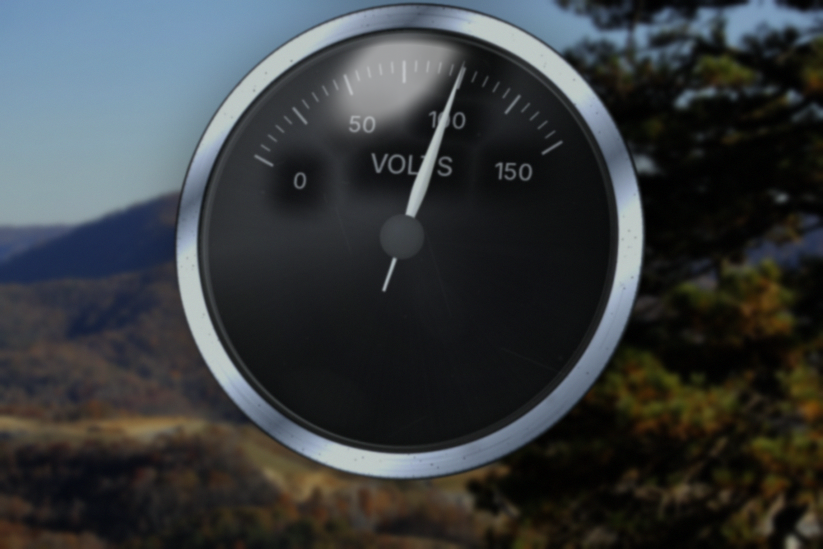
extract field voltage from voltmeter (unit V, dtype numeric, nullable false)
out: 100 V
